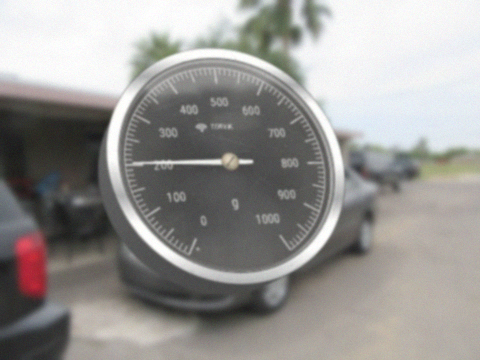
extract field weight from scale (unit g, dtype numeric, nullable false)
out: 200 g
